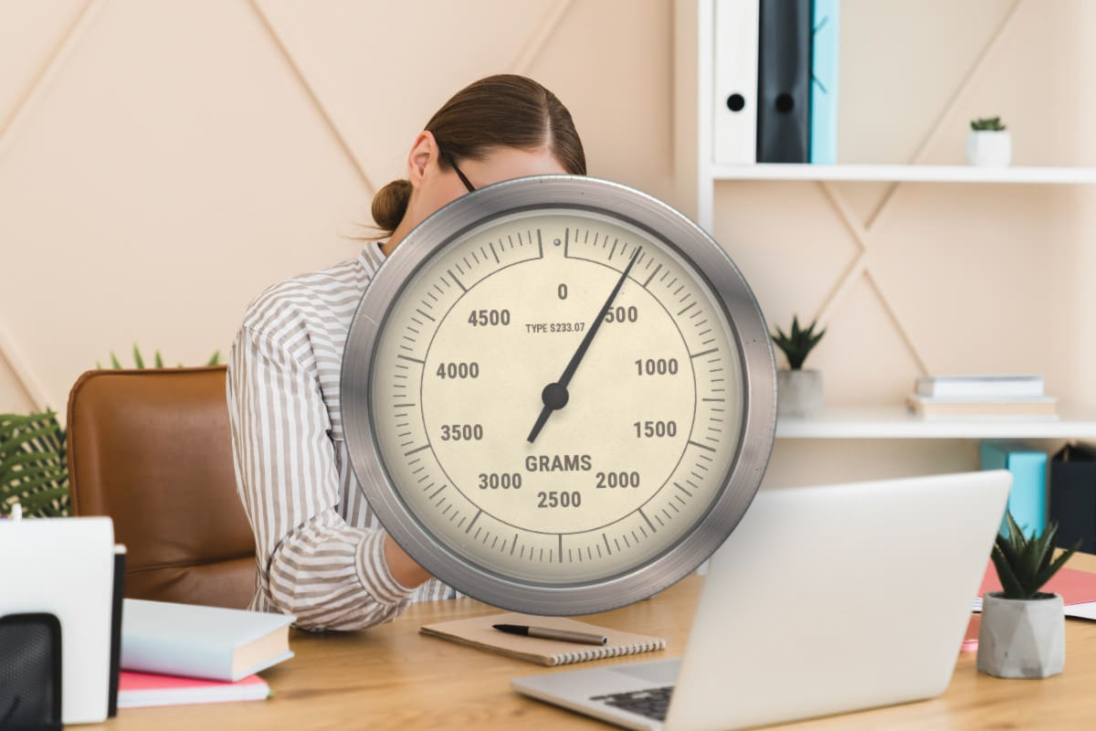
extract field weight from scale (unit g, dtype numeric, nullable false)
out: 375 g
